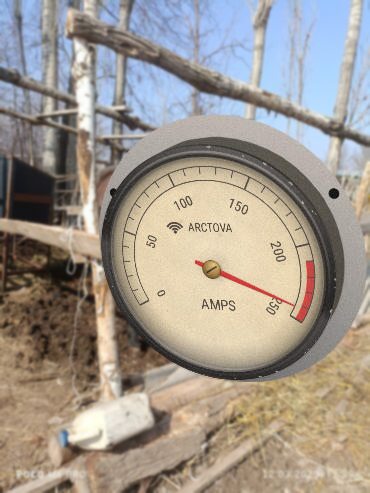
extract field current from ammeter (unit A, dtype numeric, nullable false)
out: 240 A
